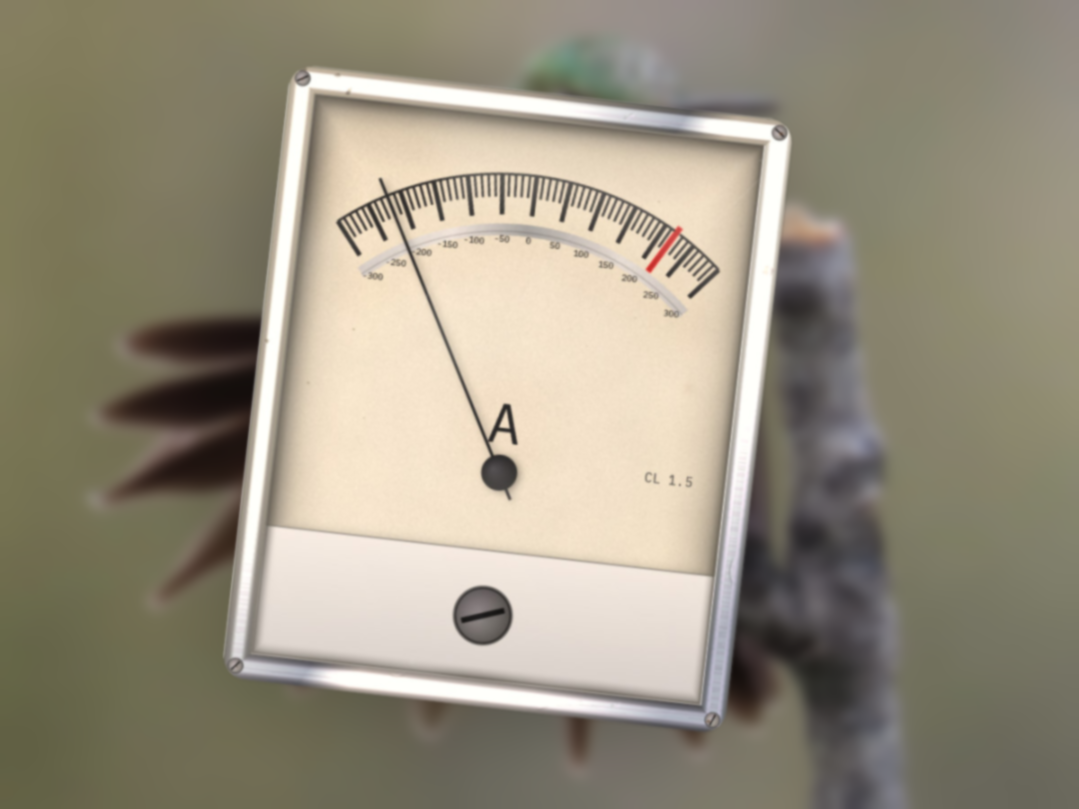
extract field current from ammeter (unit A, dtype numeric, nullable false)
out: -220 A
